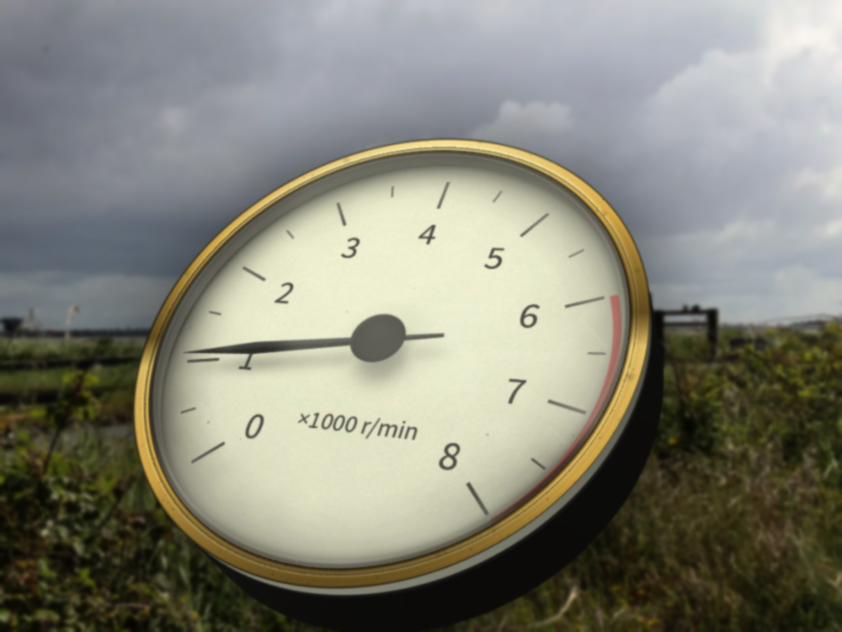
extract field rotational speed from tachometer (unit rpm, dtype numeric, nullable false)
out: 1000 rpm
